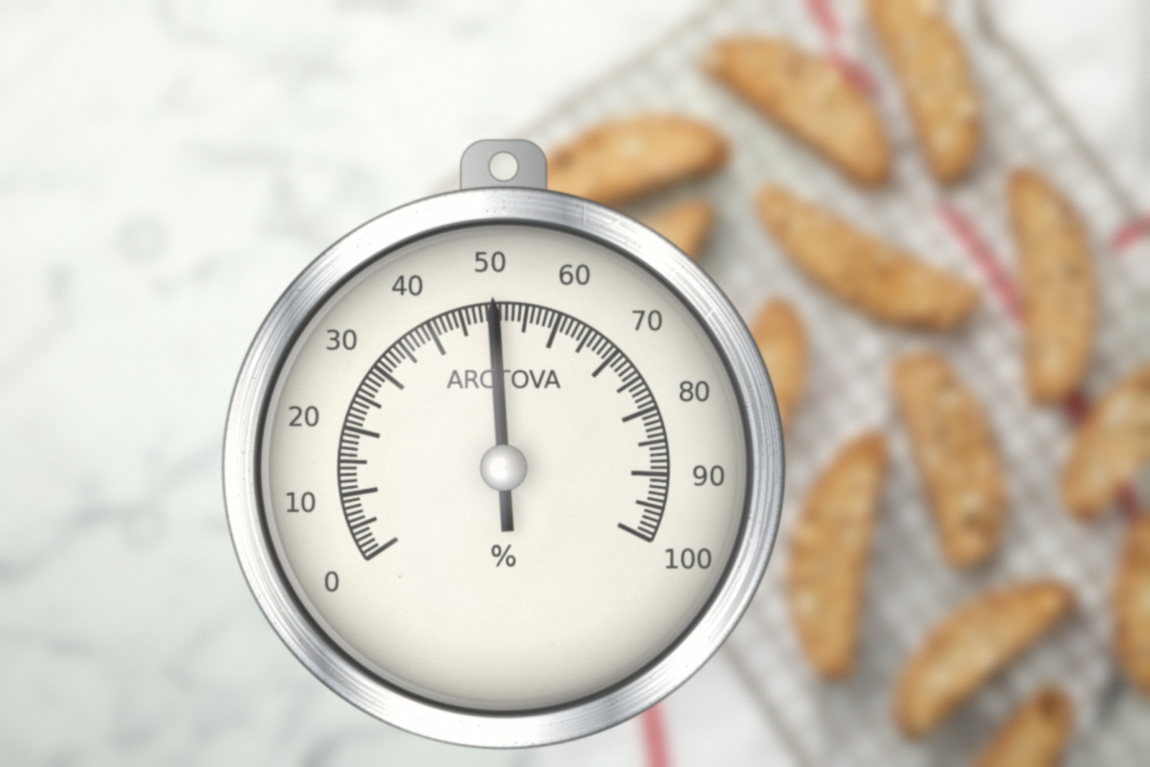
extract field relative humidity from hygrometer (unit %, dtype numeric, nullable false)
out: 50 %
